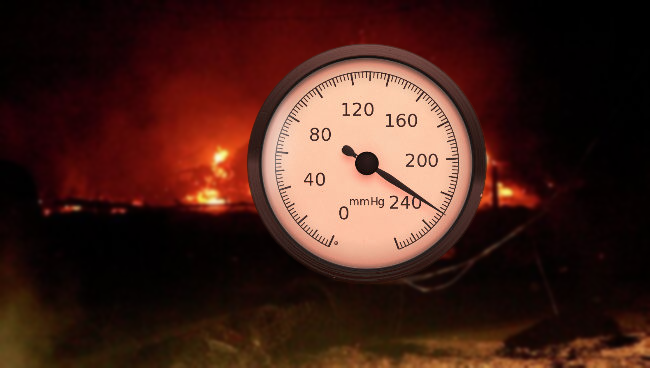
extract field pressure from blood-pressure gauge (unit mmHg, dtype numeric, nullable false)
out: 230 mmHg
